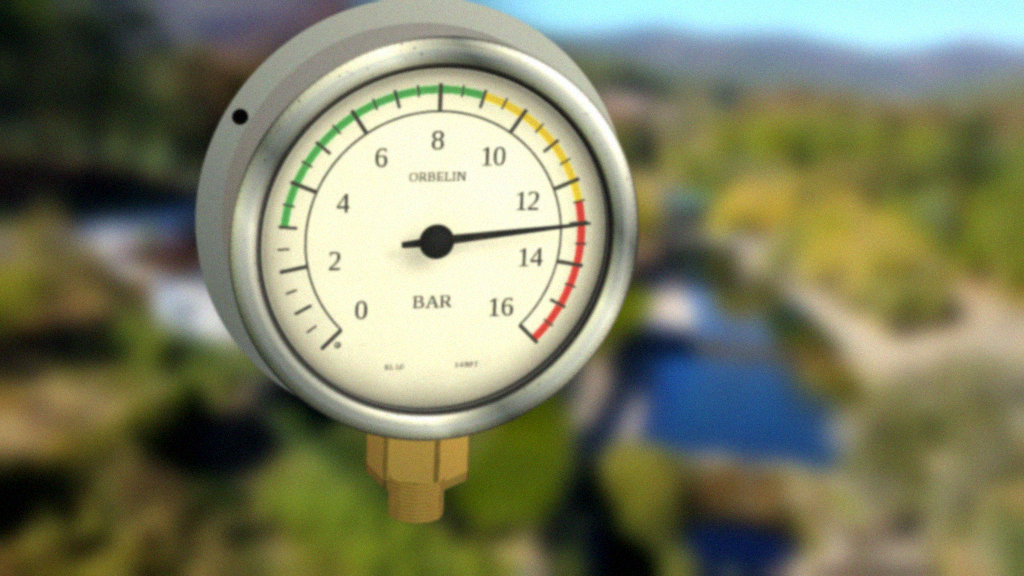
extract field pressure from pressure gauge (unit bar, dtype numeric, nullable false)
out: 13 bar
